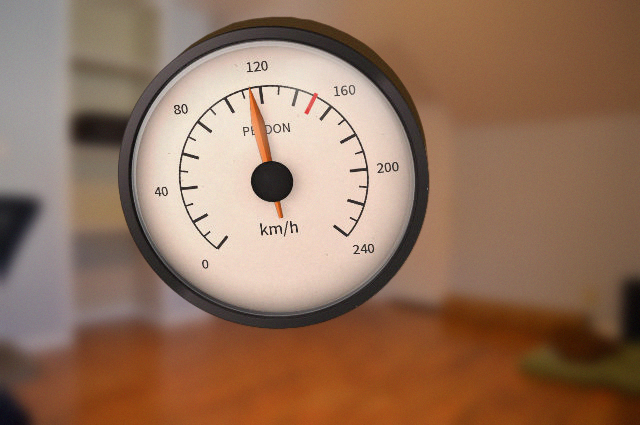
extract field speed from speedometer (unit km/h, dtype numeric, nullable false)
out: 115 km/h
